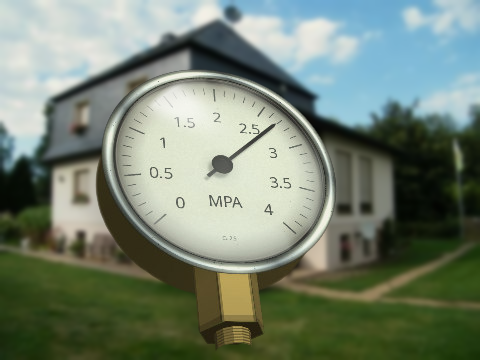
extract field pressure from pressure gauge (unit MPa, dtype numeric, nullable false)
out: 2.7 MPa
